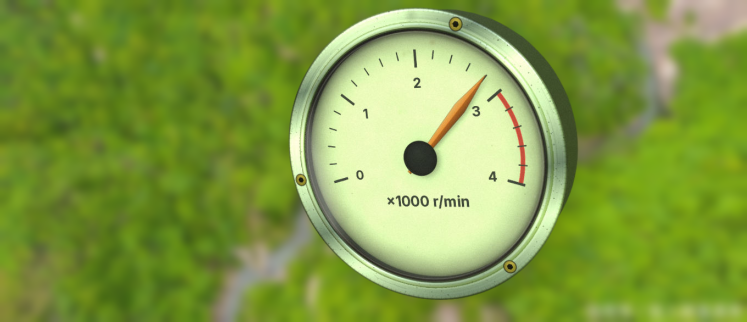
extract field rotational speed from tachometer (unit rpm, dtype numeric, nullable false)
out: 2800 rpm
